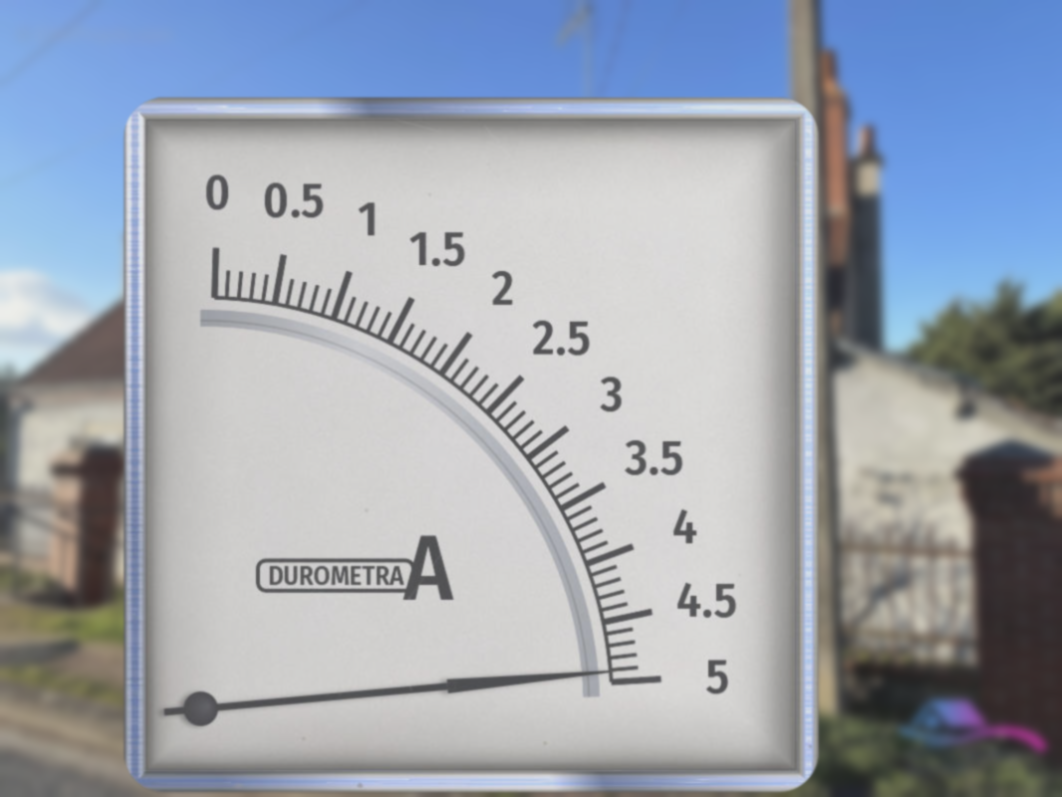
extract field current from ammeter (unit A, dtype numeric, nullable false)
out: 4.9 A
